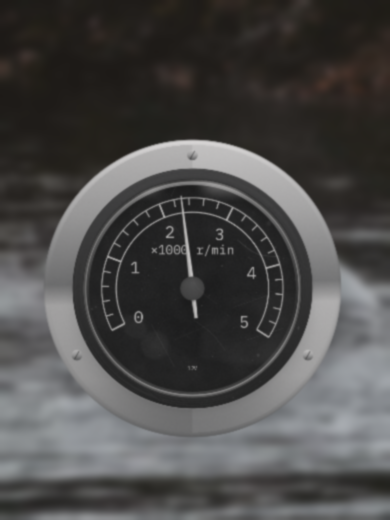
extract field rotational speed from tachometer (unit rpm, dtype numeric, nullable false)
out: 2300 rpm
